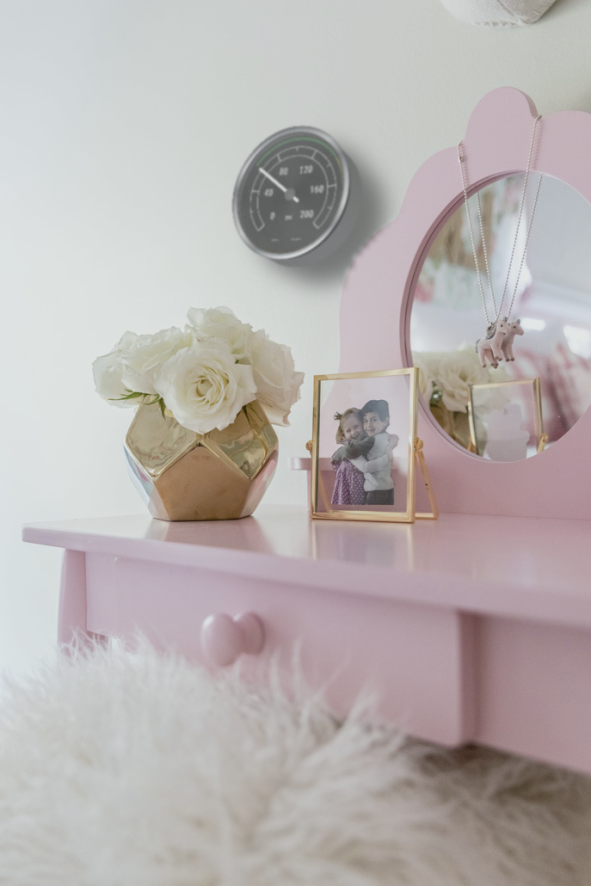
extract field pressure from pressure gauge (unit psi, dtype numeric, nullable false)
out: 60 psi
